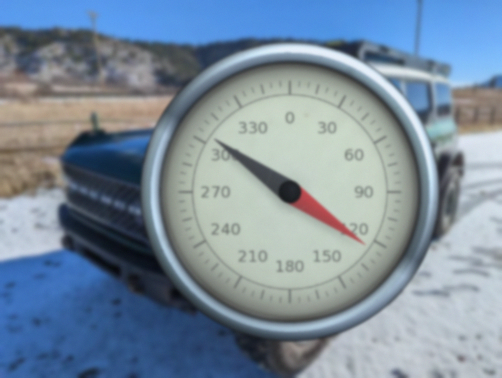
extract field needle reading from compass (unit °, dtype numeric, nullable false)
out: 125 °
